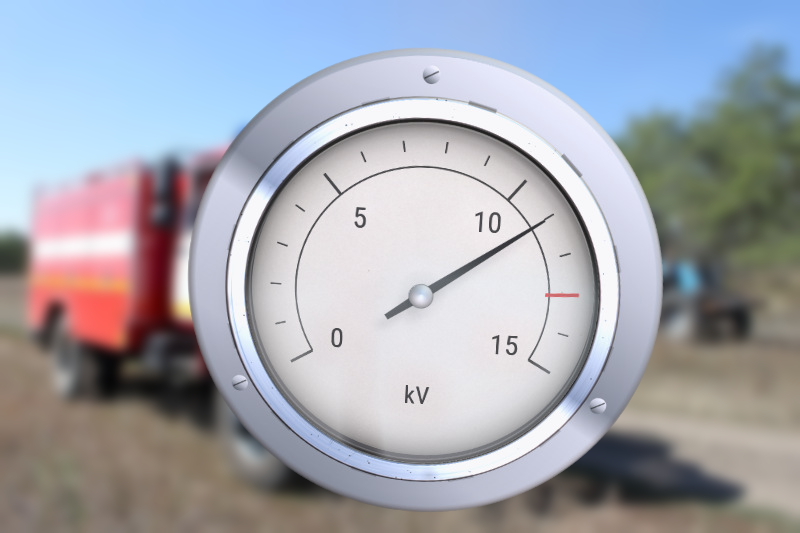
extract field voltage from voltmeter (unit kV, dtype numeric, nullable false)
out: 11 kV
